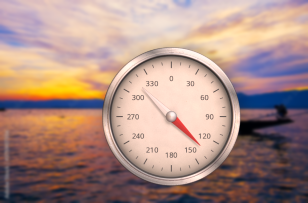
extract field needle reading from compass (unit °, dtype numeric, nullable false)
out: 135 °
